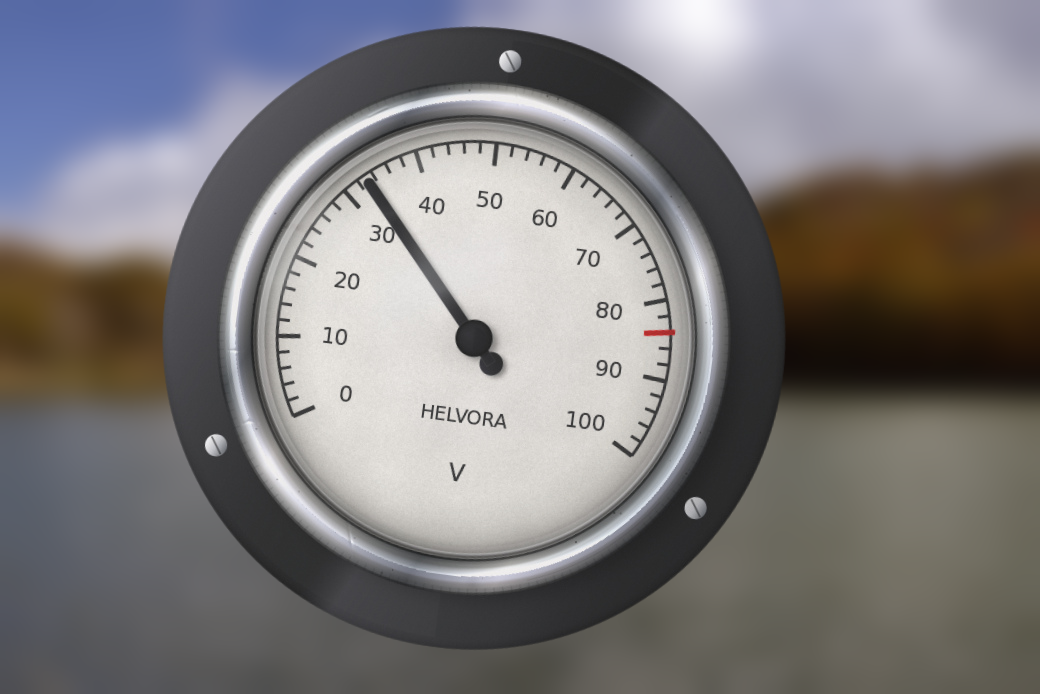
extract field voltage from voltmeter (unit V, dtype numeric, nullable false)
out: 33 V
